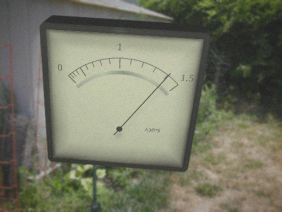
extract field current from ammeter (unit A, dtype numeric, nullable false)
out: 1.4 A
